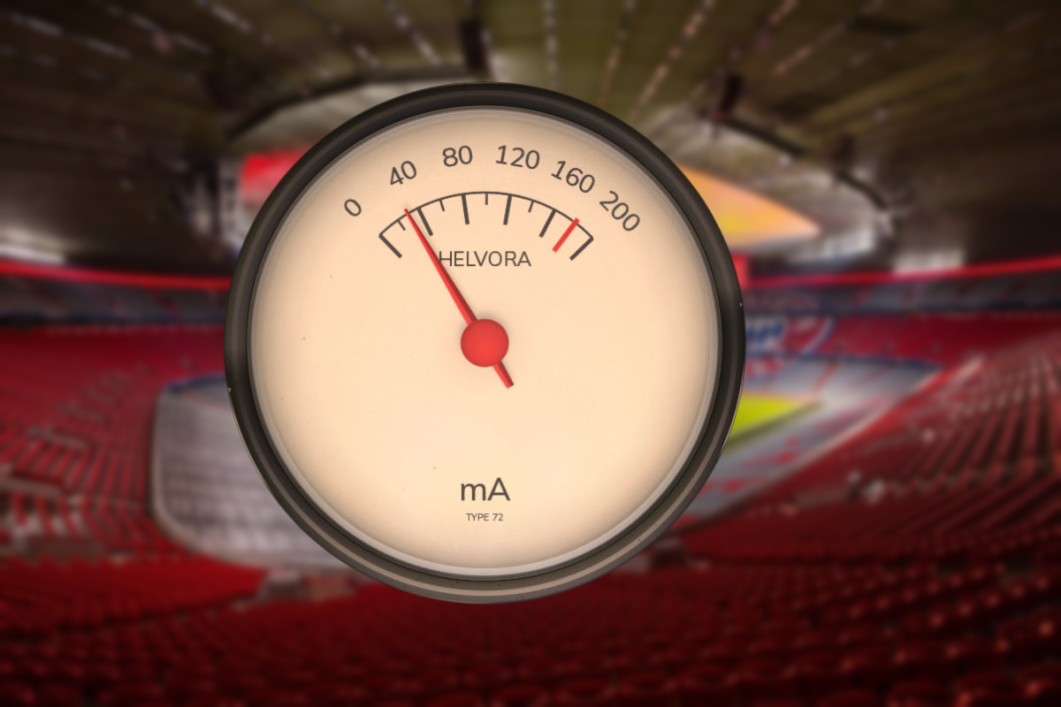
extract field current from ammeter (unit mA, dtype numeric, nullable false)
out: 30 mA
